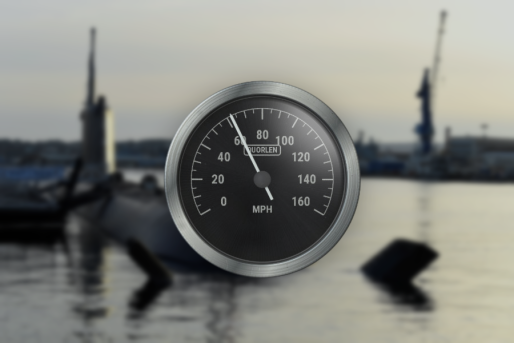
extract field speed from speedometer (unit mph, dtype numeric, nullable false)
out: 62.5 mph
